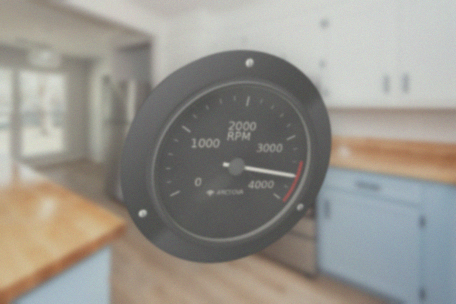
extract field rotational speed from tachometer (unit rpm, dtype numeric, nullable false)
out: 3600 rpm
